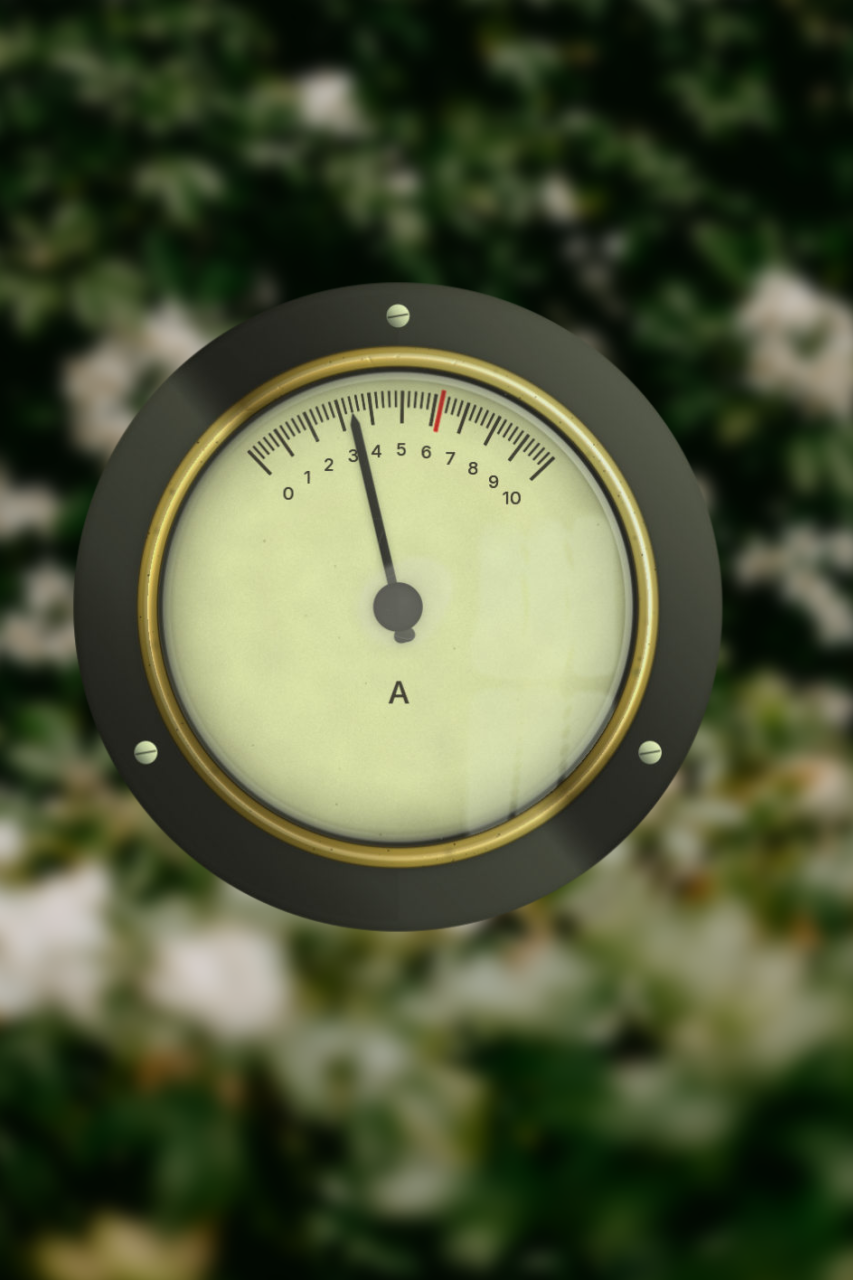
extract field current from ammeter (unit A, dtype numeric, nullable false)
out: 3.4 A
